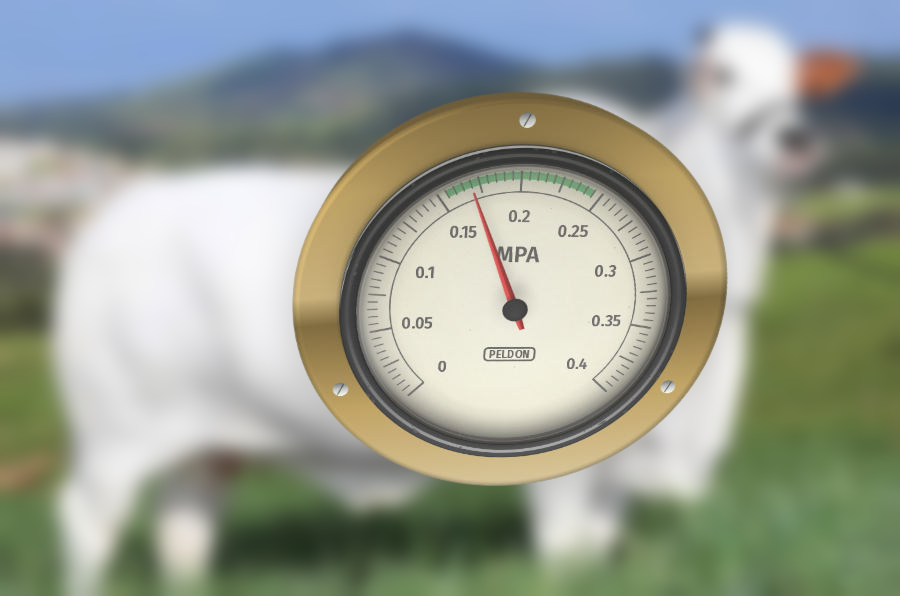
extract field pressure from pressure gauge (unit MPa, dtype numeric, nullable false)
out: 0.17 MPa
